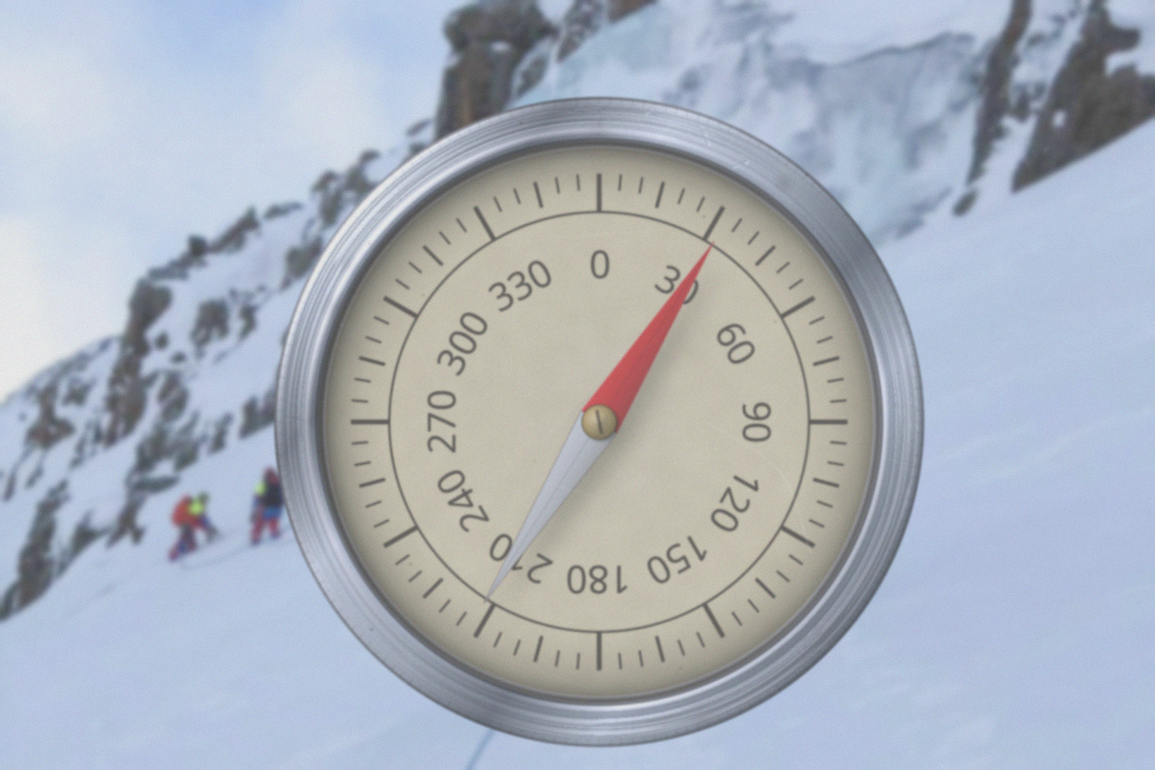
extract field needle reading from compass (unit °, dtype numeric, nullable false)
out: 32.5 °
